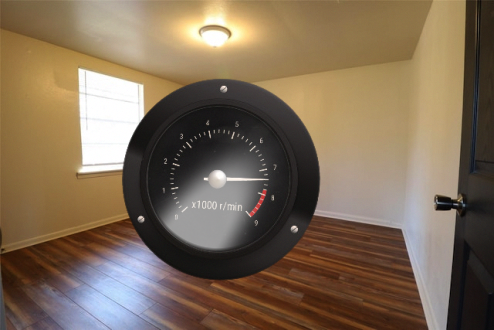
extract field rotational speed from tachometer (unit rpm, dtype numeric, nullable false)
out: 7400 rpm
